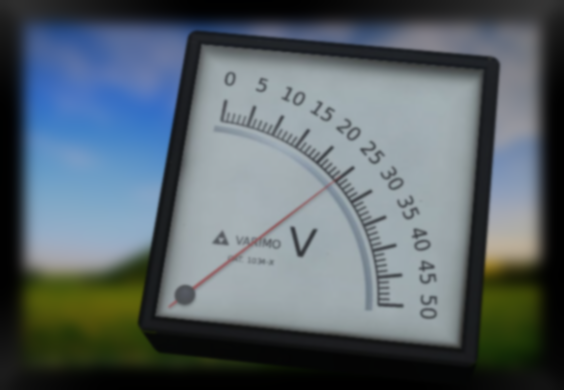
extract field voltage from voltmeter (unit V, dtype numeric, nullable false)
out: 25 V
